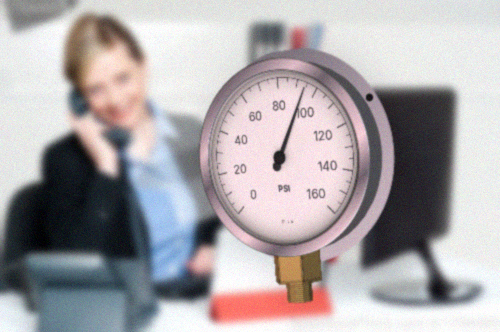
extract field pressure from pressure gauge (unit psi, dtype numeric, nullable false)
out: 95 psi
